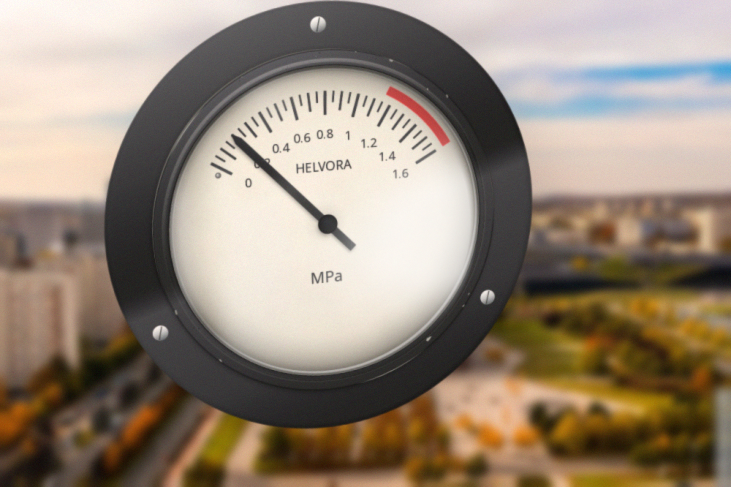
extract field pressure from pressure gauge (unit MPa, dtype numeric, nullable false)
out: 0.2 MPa
